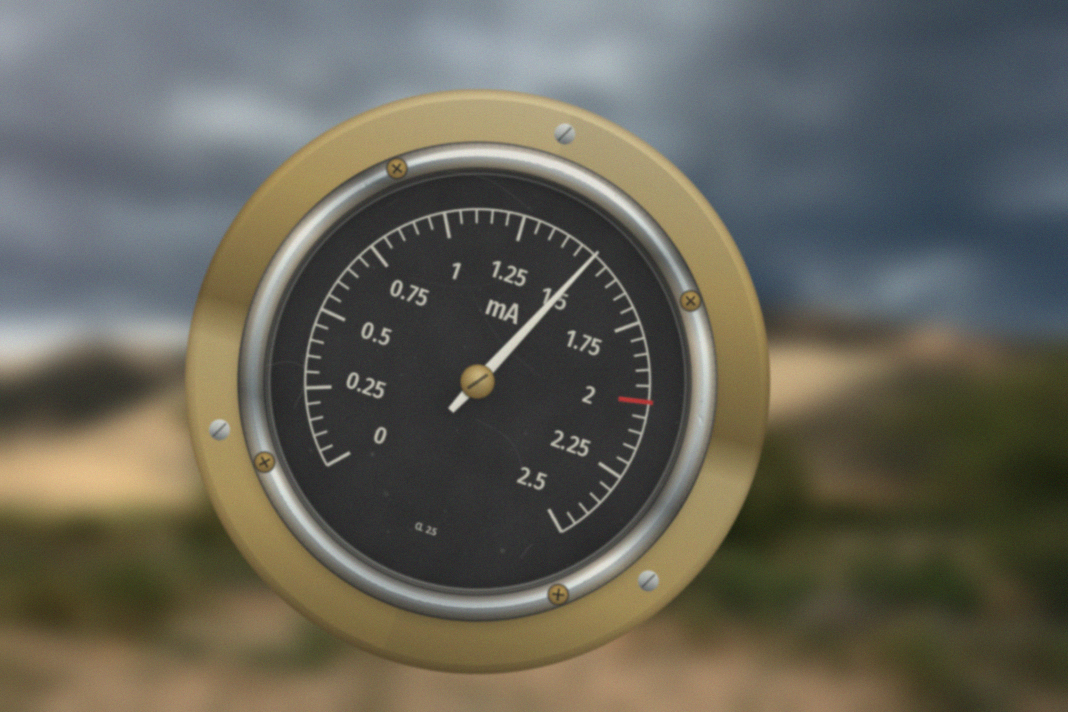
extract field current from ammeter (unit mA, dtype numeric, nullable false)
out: 1.5 mA
